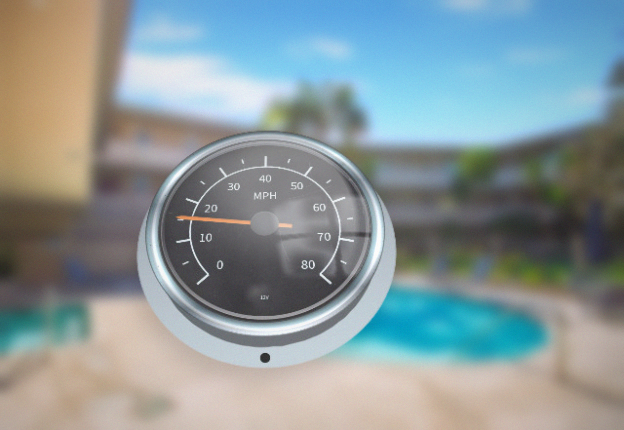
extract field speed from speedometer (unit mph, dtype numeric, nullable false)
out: 15 mph
